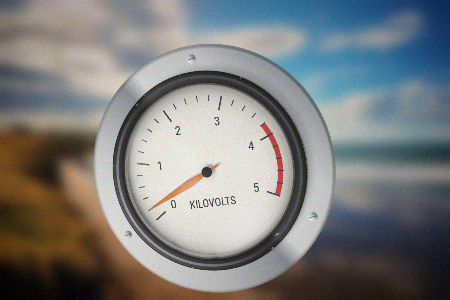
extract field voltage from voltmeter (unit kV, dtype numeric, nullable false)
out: 0.2 kV
